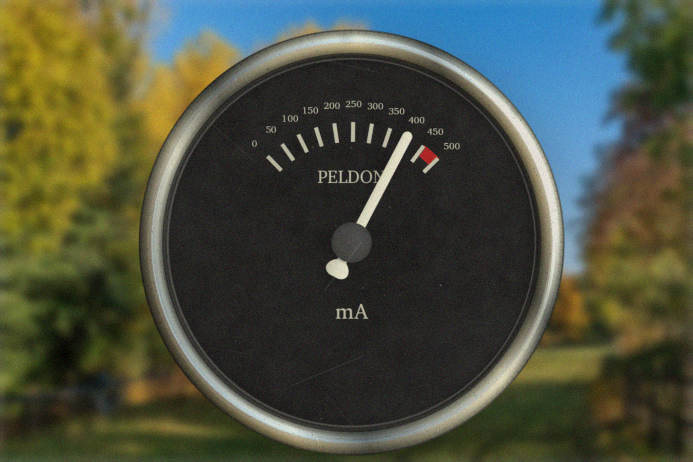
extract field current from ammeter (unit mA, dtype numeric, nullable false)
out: 400 mA
